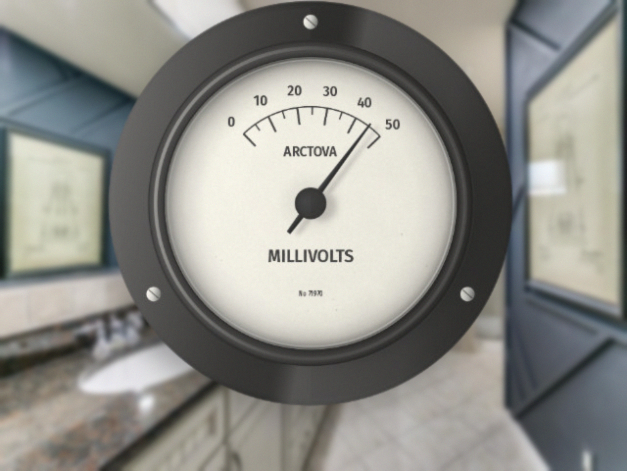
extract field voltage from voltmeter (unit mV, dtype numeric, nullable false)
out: 45 mV
